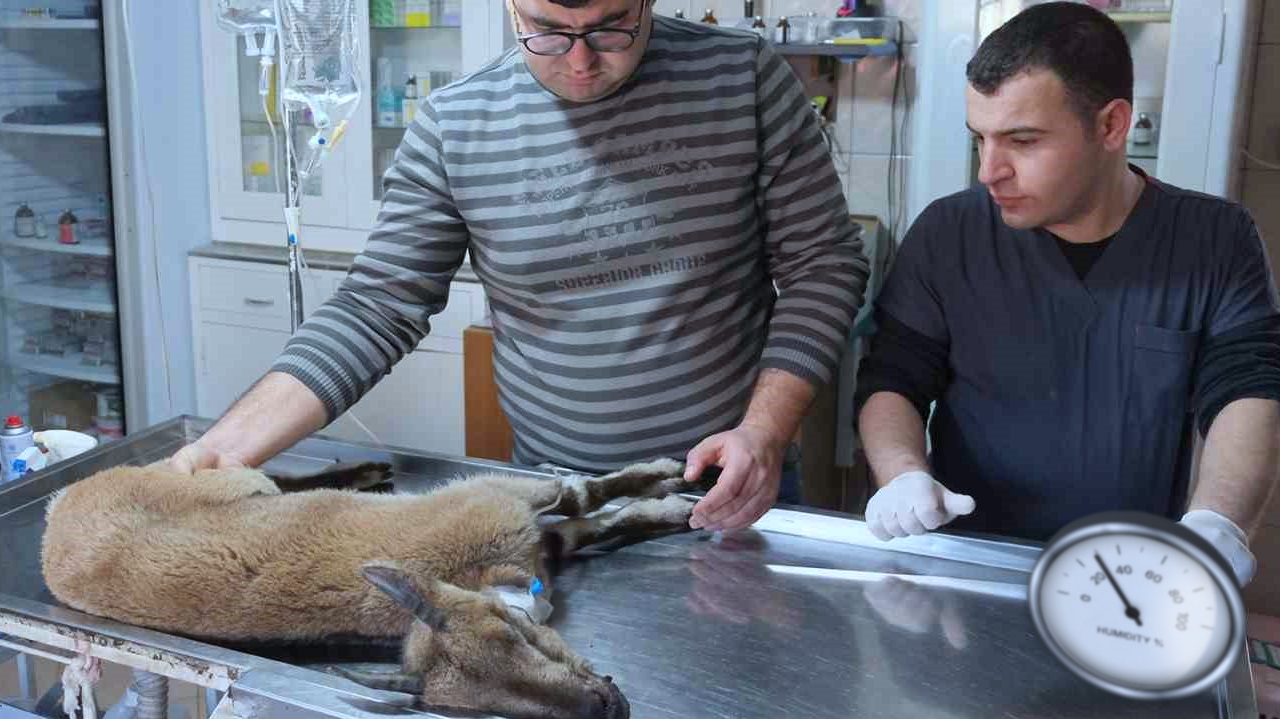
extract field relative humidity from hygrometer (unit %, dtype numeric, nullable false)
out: 30 %
